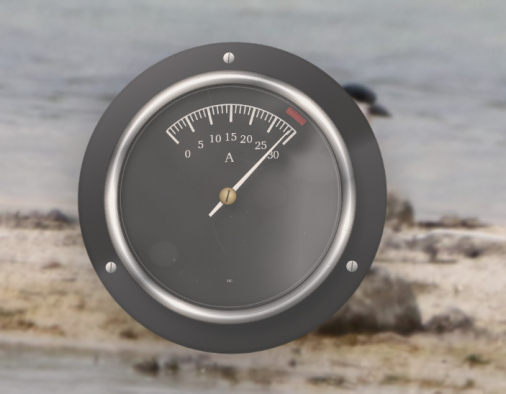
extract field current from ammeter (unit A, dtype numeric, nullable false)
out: 29 A
